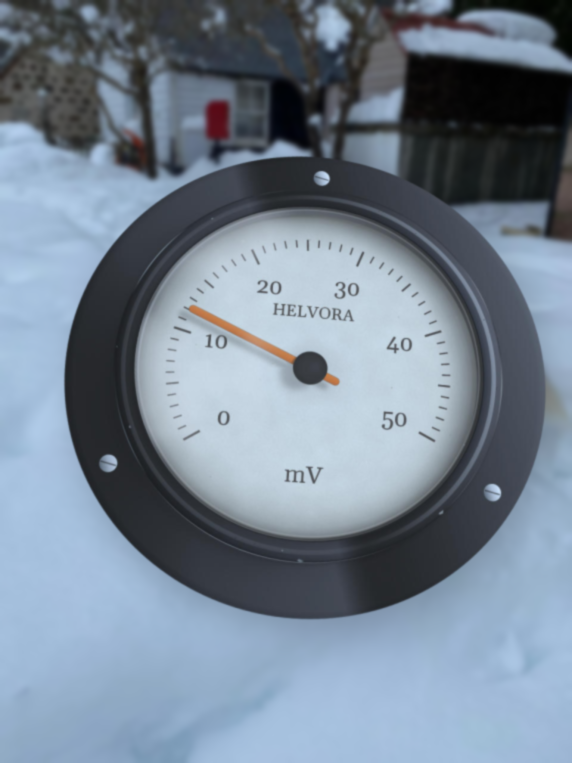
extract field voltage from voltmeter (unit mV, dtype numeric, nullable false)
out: 12 mV
